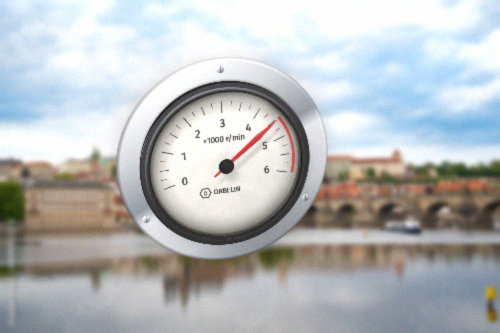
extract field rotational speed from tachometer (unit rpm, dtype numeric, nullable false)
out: 4500 rpm
